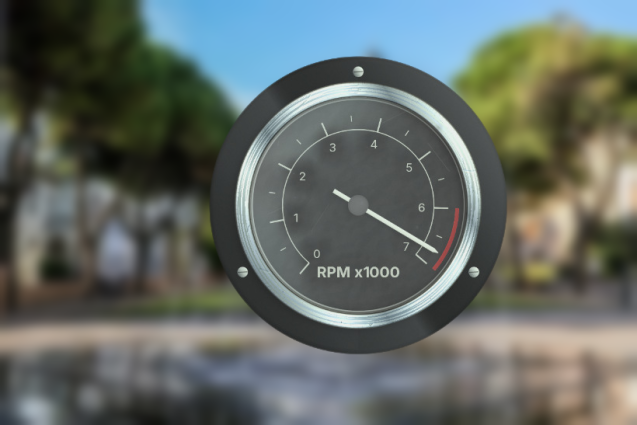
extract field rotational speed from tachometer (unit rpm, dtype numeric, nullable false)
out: 6750 rpm
